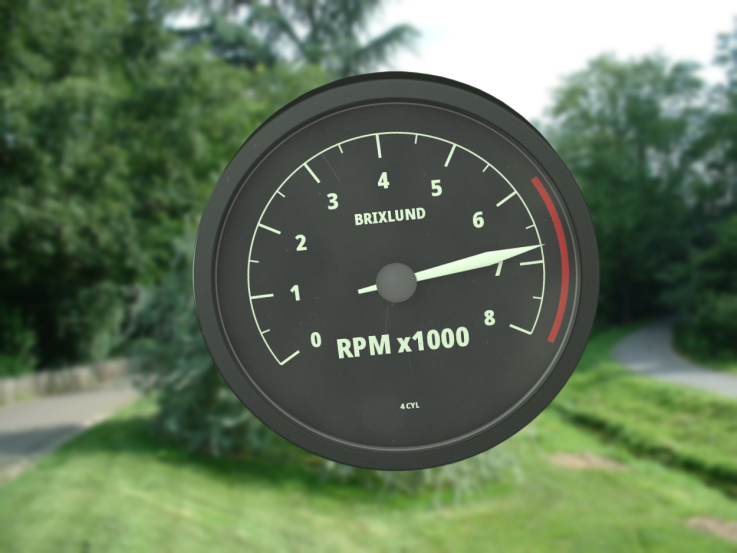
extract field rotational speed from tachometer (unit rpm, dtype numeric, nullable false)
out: 6750 rpm
